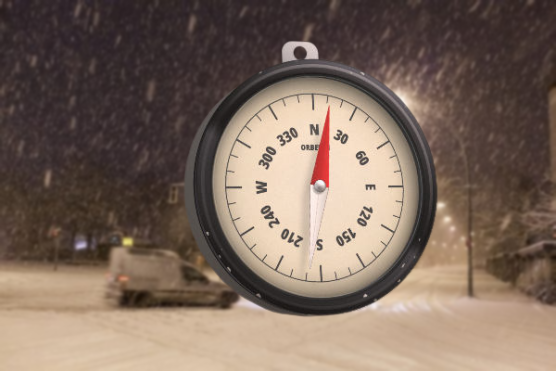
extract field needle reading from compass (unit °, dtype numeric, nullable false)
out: 10 °
